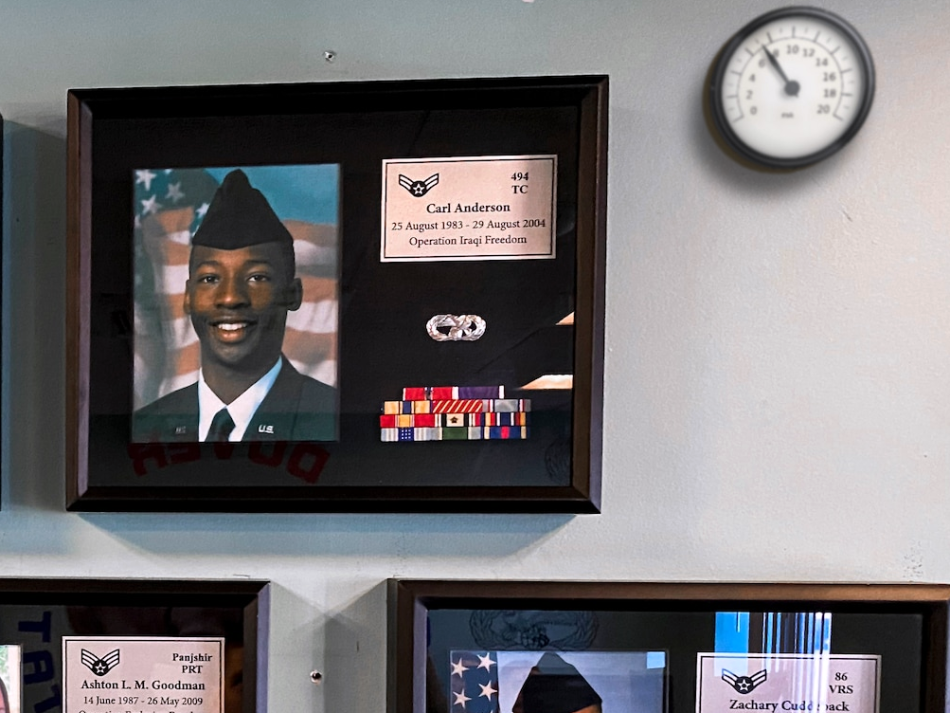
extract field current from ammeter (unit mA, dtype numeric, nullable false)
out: 7 mA
